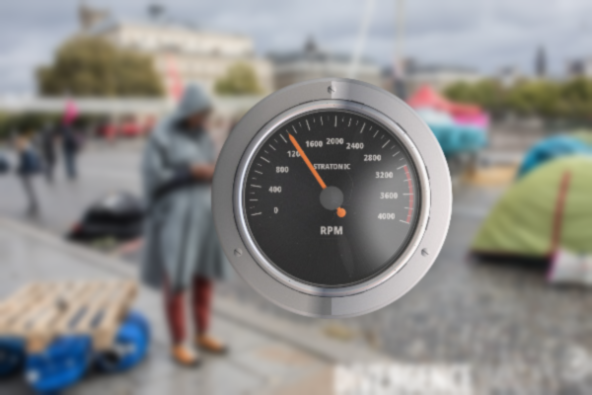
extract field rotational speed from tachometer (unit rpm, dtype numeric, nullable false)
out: 1300 rpm
